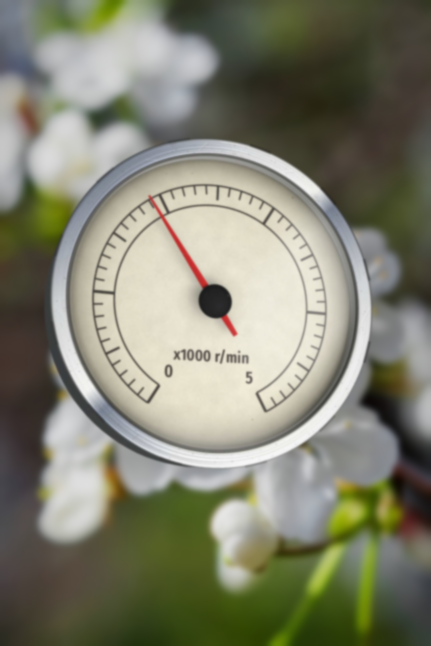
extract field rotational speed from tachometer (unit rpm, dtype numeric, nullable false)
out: 1900 rpm
